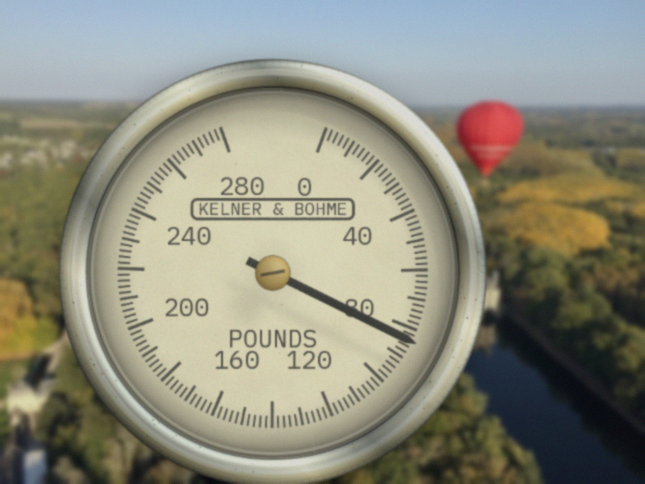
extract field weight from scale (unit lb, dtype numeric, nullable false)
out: 84 lb
